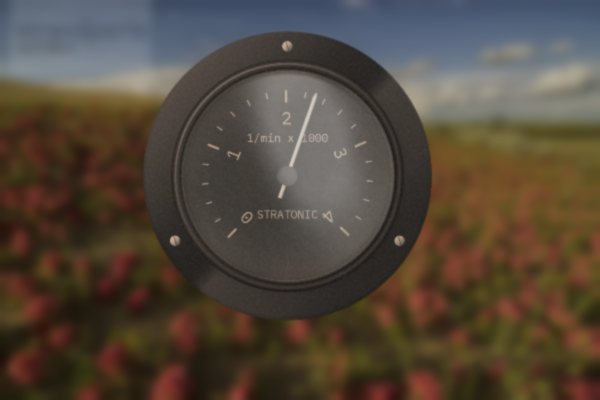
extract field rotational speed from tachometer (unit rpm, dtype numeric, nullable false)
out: 2300 rpm
